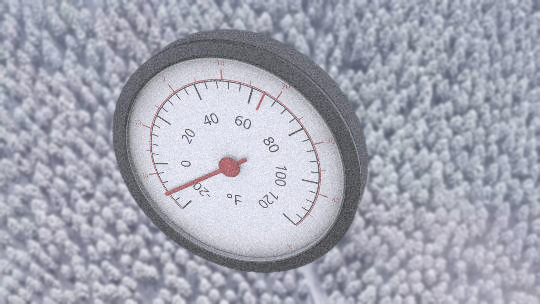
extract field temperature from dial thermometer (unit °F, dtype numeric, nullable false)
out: -12 °F
